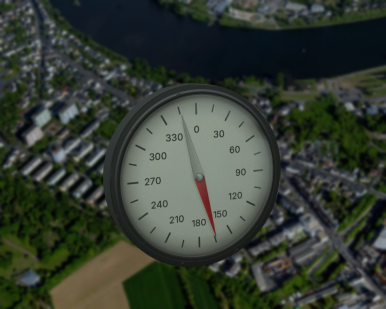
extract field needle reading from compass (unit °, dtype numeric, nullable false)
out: 165 °
